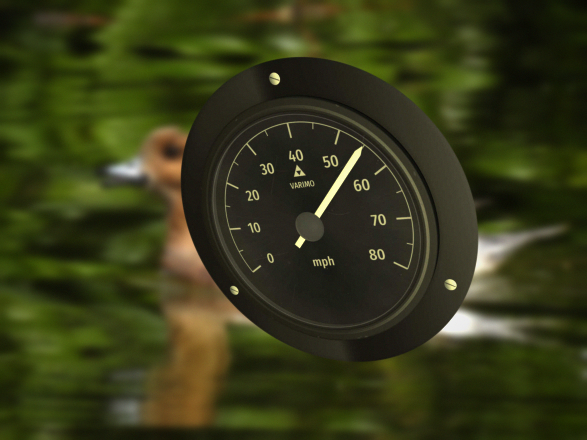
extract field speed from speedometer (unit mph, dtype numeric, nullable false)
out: 55 mph
